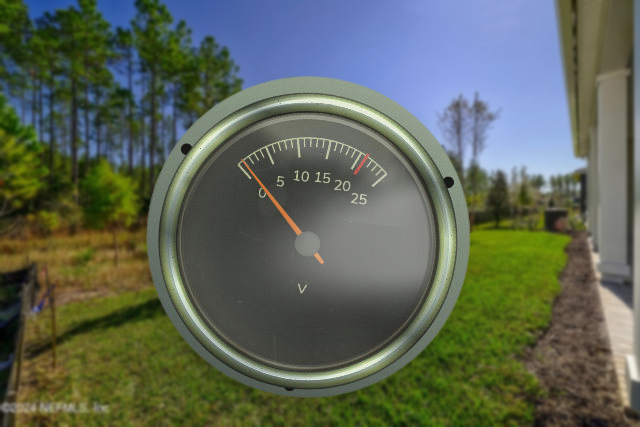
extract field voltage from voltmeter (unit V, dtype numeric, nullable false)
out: 1 V
